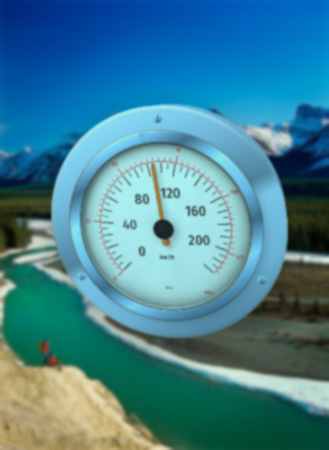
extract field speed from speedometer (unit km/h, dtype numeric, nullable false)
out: 105 km/h
